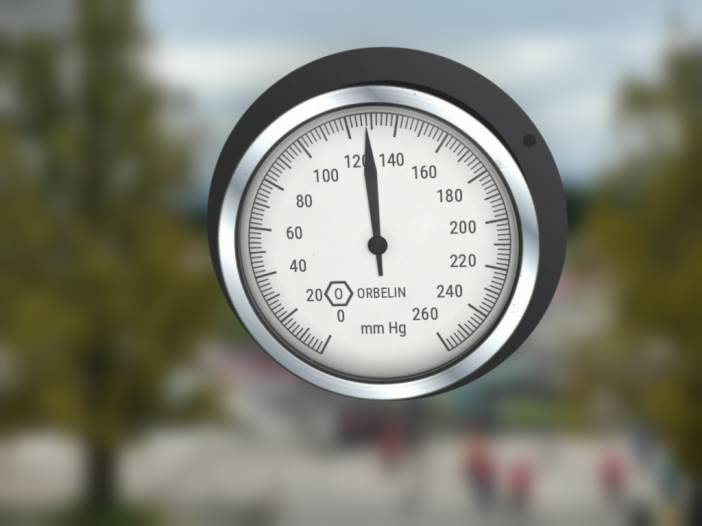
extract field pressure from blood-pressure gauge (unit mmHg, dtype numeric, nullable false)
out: 128 mmHg
